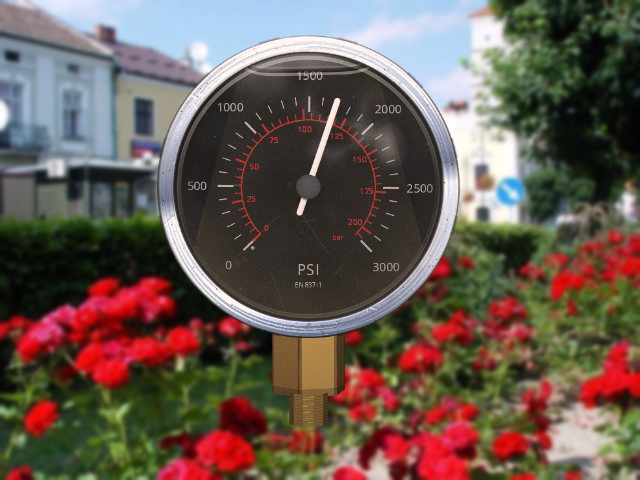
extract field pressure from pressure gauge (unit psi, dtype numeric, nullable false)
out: 1700 psi
